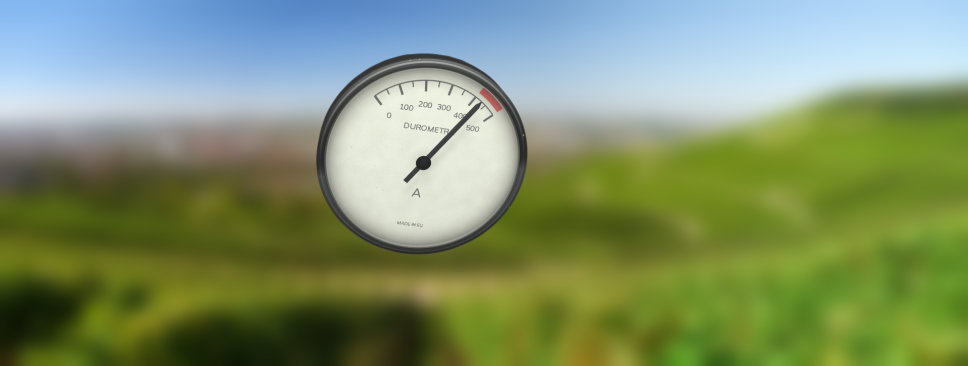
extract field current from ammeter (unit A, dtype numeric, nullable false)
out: 425 A
